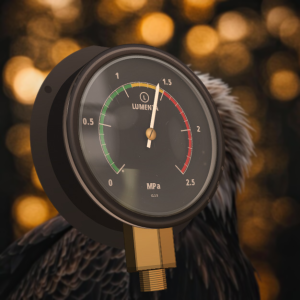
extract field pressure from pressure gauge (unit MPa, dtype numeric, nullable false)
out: 1.4 MPa
